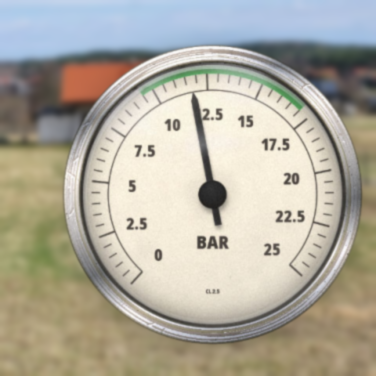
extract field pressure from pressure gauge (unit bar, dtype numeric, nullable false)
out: 11.75 bar
